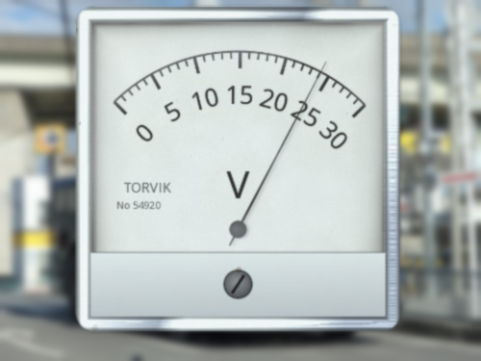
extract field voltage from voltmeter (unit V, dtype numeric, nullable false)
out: 24 V
